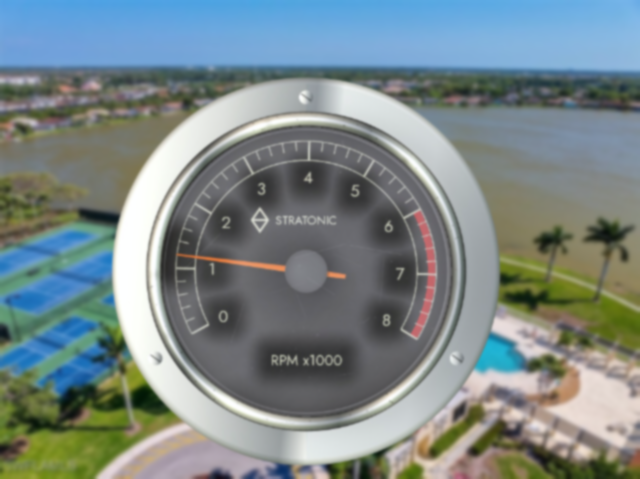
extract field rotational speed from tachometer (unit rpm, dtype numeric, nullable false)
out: 1200 rpm
